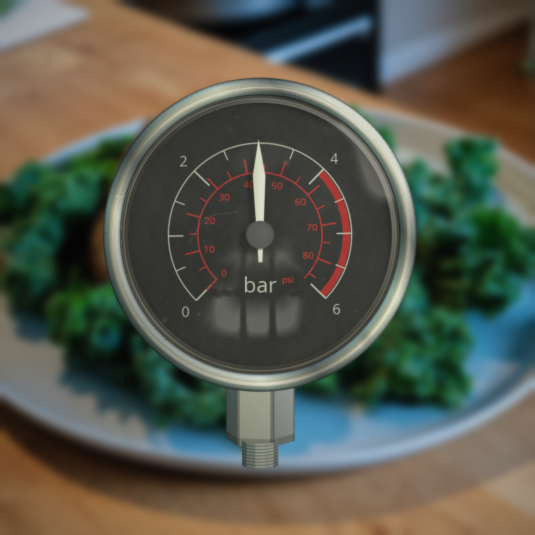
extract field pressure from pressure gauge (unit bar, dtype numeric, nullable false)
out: 3 bar
